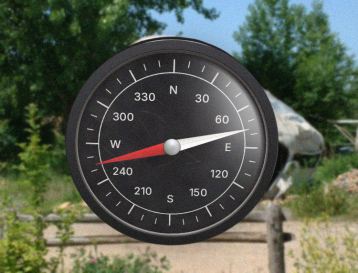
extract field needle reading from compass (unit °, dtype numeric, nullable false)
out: 255 °
